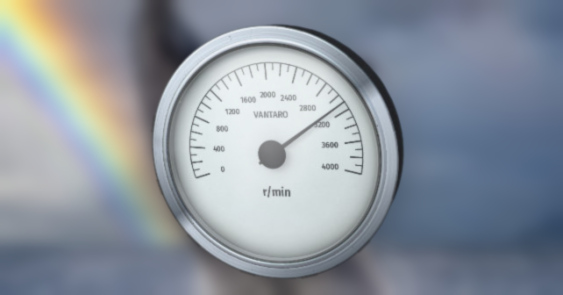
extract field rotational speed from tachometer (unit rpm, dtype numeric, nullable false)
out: 3100 rpm
